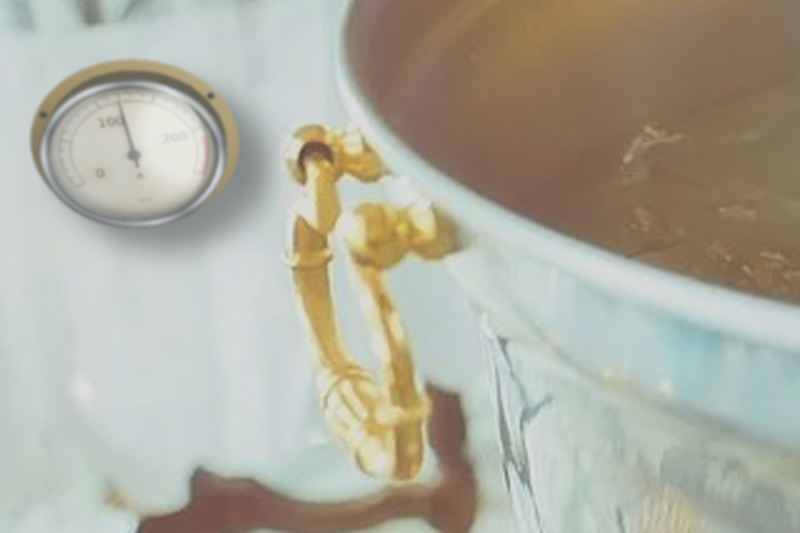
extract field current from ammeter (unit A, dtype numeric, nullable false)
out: 120 A
